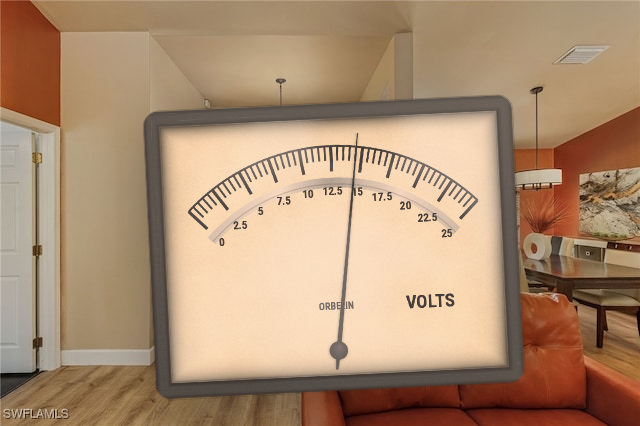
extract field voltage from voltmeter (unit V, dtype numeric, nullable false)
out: 14.5 V
